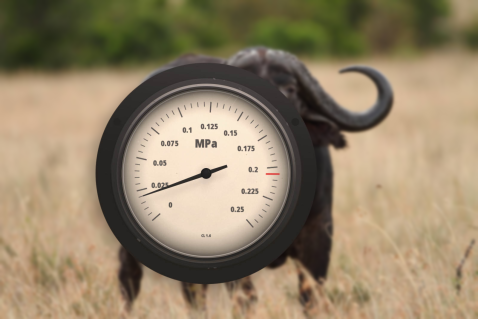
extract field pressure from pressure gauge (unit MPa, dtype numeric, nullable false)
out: 0.02 MPa
